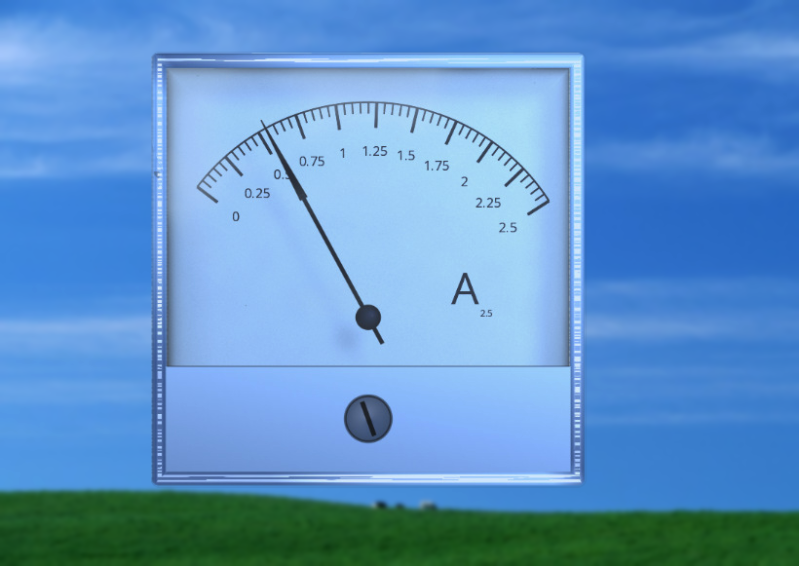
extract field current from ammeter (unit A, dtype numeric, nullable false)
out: 0.55 A
